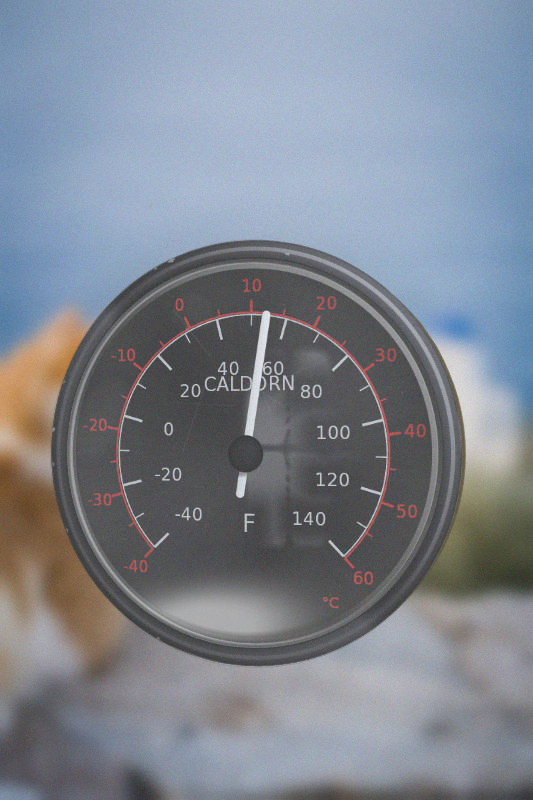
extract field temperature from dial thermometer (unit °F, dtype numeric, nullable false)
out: 55 °F
